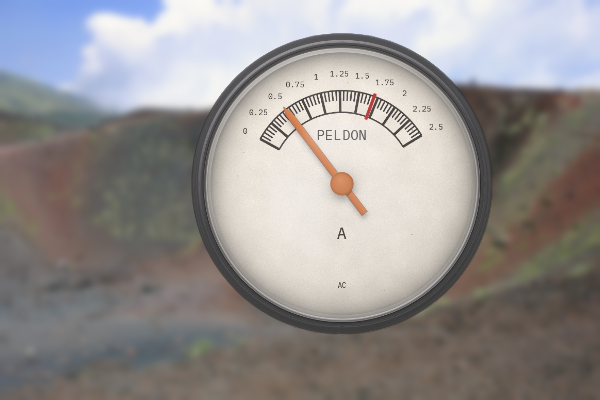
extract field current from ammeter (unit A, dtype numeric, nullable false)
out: 0.5 A
